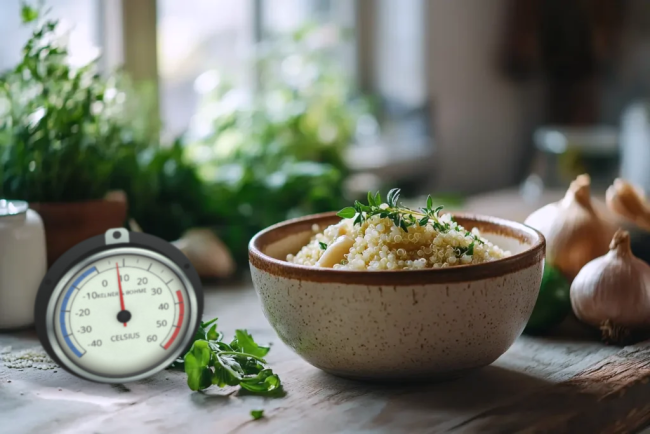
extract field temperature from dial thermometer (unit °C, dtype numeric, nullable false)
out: 7.5 °C
